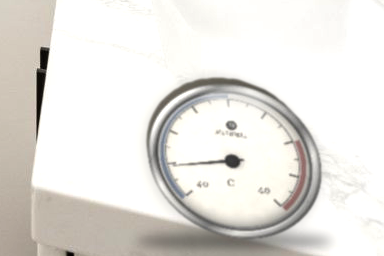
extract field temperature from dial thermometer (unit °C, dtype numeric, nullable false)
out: -30 °C
